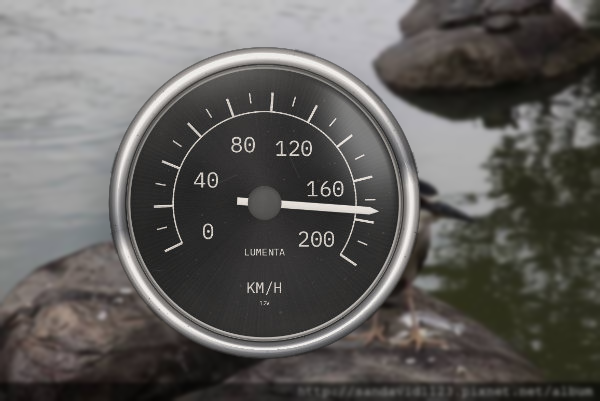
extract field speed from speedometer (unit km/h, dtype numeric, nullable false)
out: 175 km/h
